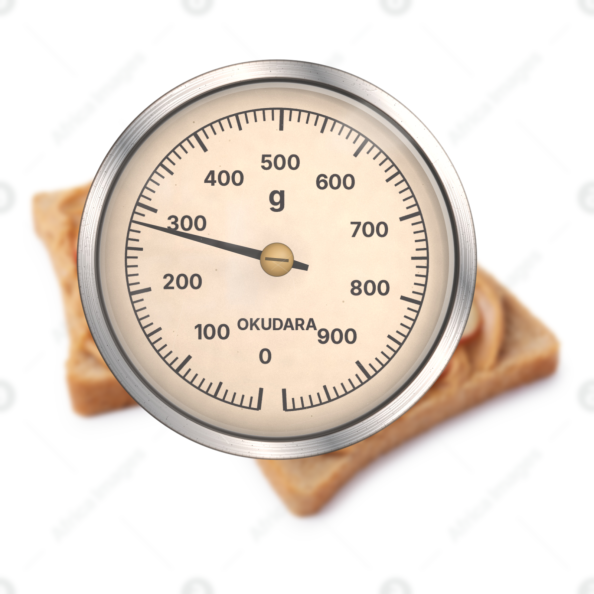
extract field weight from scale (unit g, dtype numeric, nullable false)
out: 280 g
